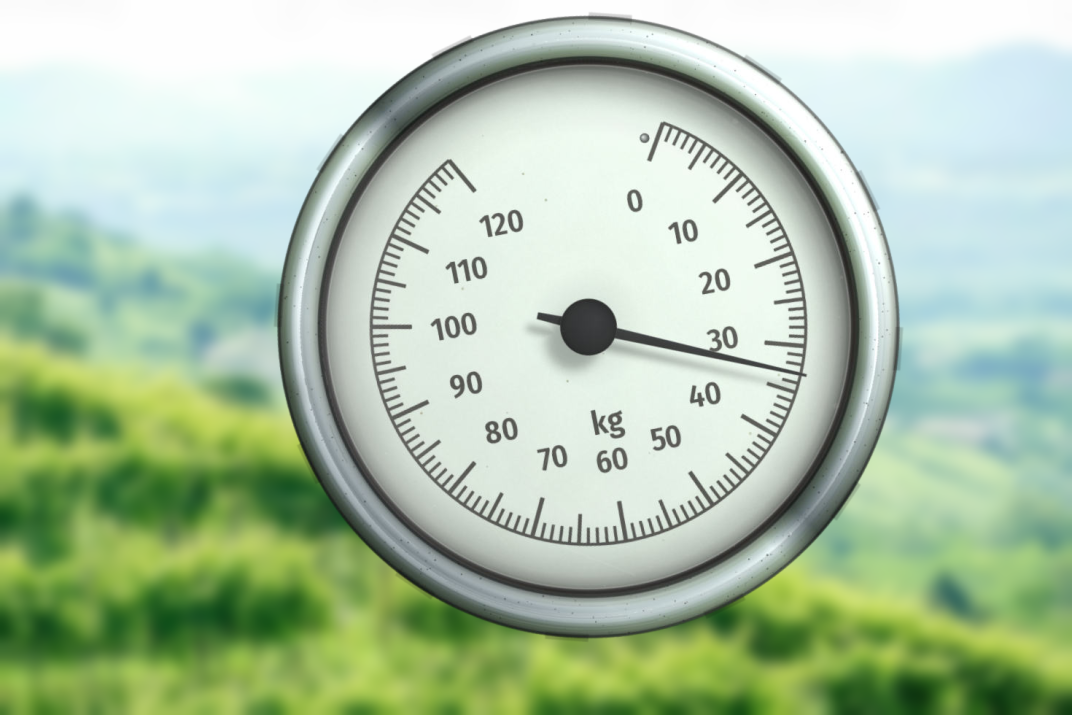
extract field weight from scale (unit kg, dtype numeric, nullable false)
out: 33 kg
